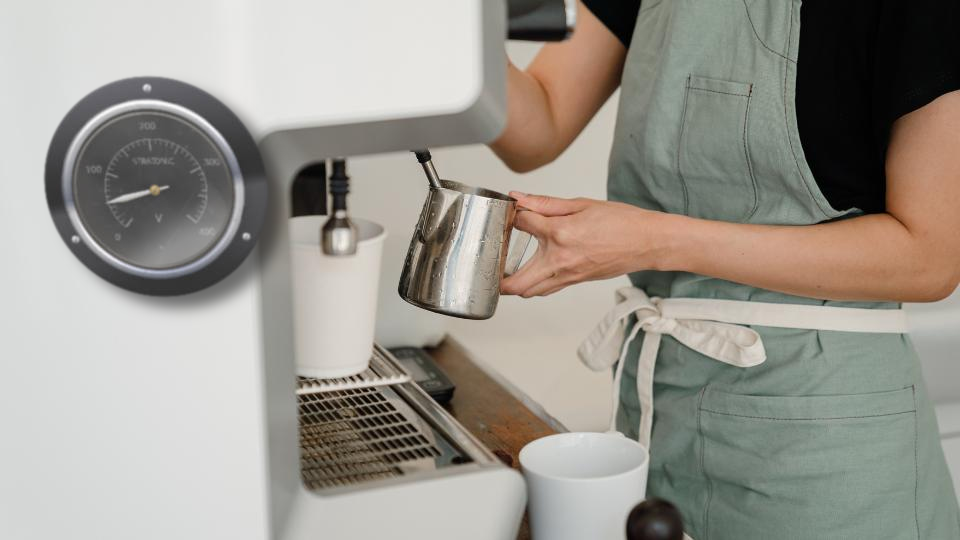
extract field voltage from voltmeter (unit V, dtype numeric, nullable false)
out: 50 V
